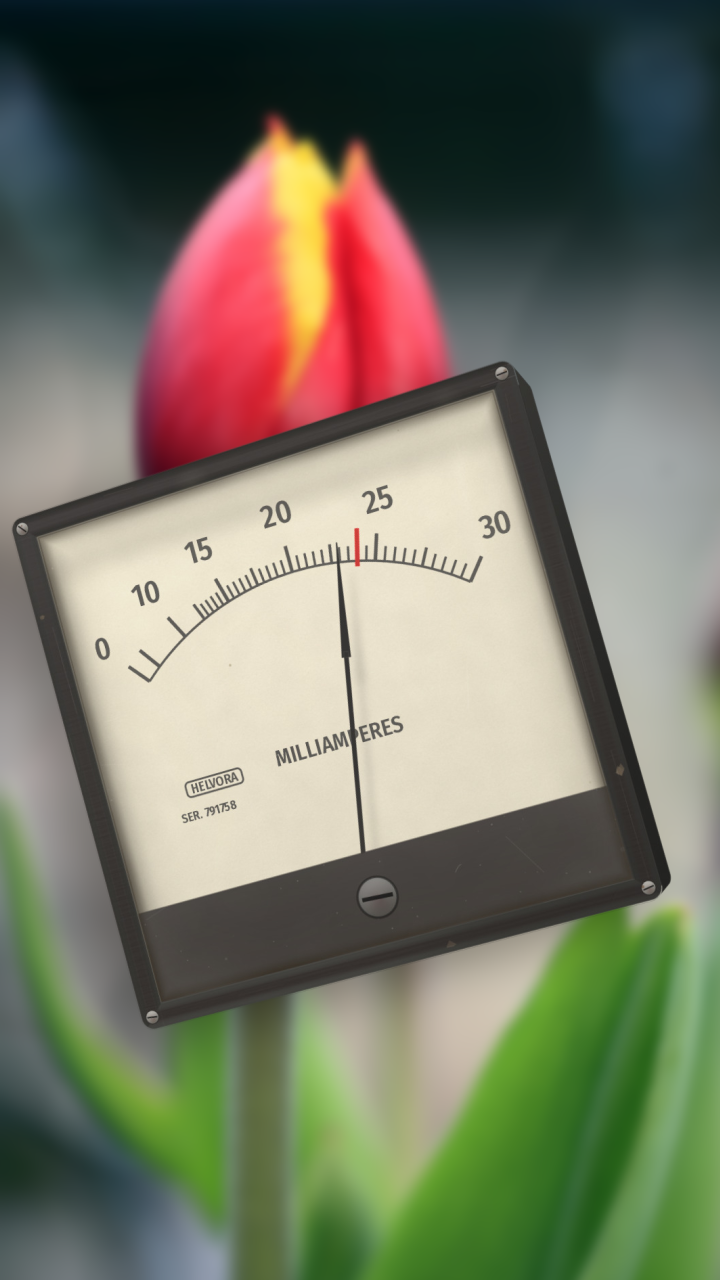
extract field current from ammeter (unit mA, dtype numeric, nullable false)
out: 23 mA
